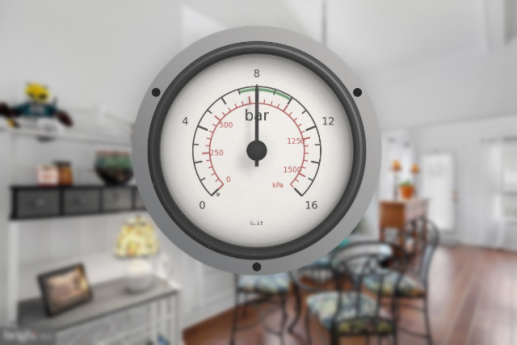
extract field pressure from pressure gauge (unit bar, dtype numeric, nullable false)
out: 8 bar
